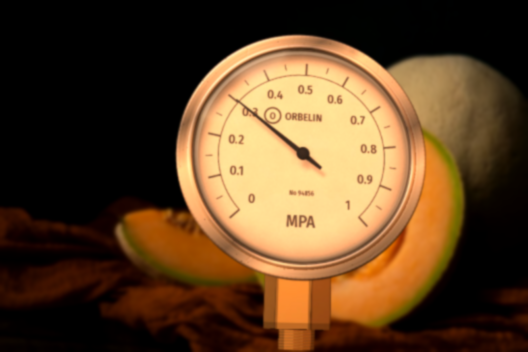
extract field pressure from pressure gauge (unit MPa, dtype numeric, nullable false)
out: 0.3 MPa
